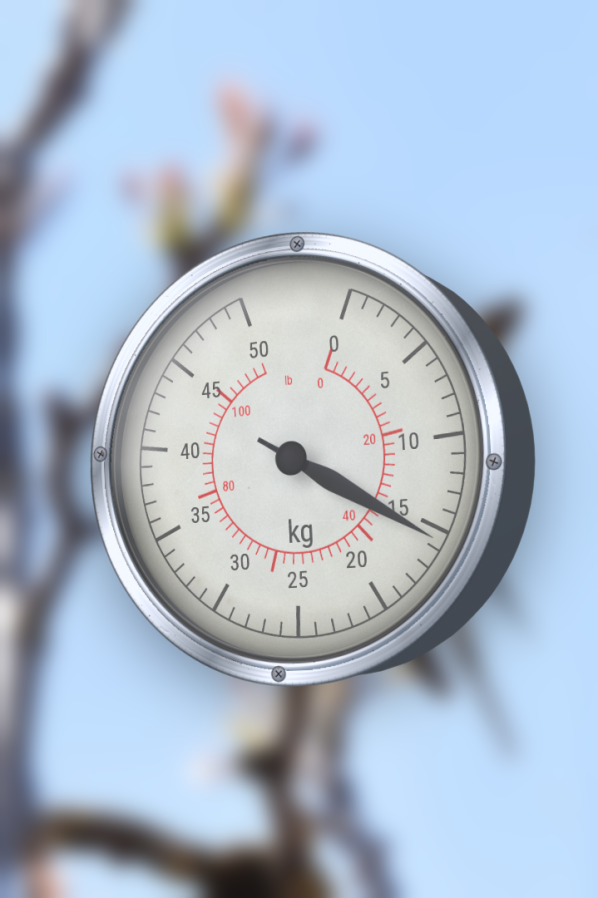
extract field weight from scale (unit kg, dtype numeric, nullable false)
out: 15.5 kg
